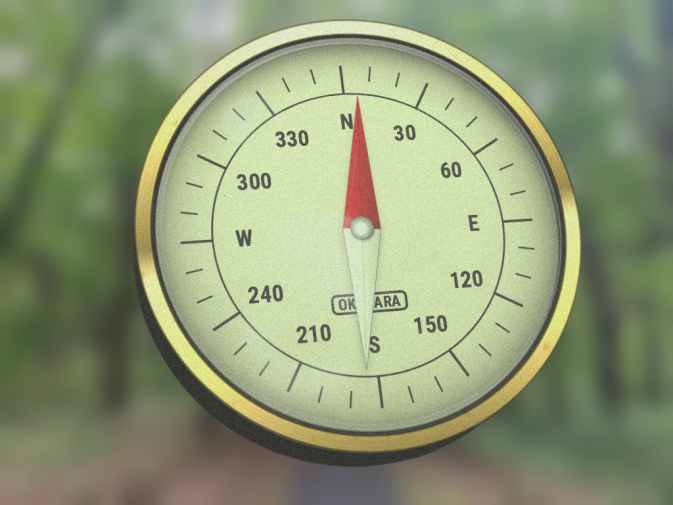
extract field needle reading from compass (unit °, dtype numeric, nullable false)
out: 5 °
